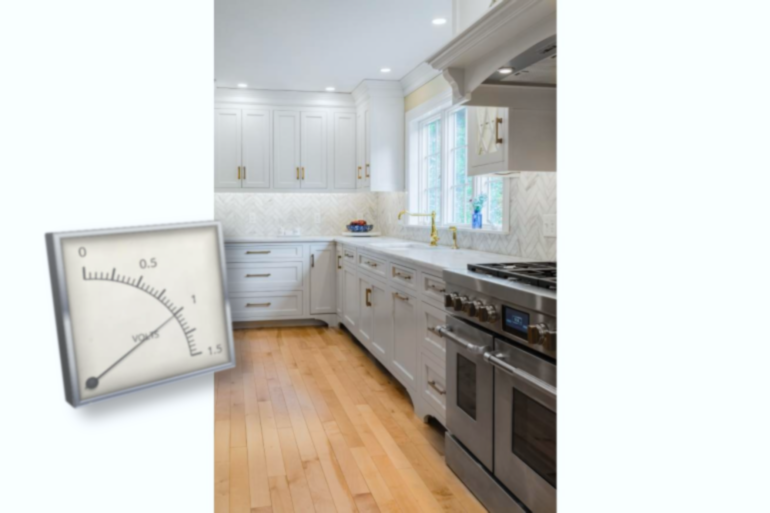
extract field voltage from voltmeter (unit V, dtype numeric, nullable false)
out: 1 V
